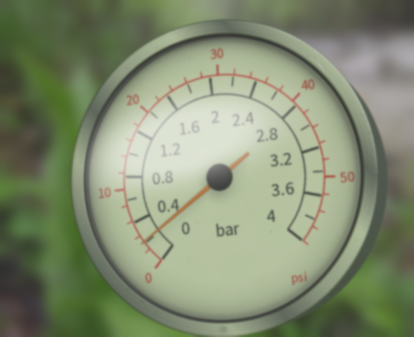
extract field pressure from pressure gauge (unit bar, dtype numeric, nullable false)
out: 0.2 bar
